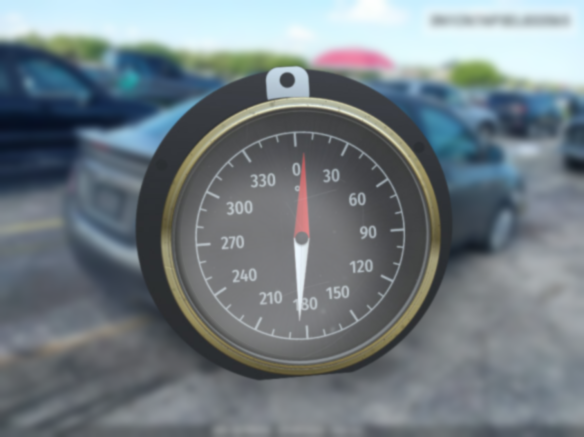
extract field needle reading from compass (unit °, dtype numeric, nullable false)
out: 5 °
